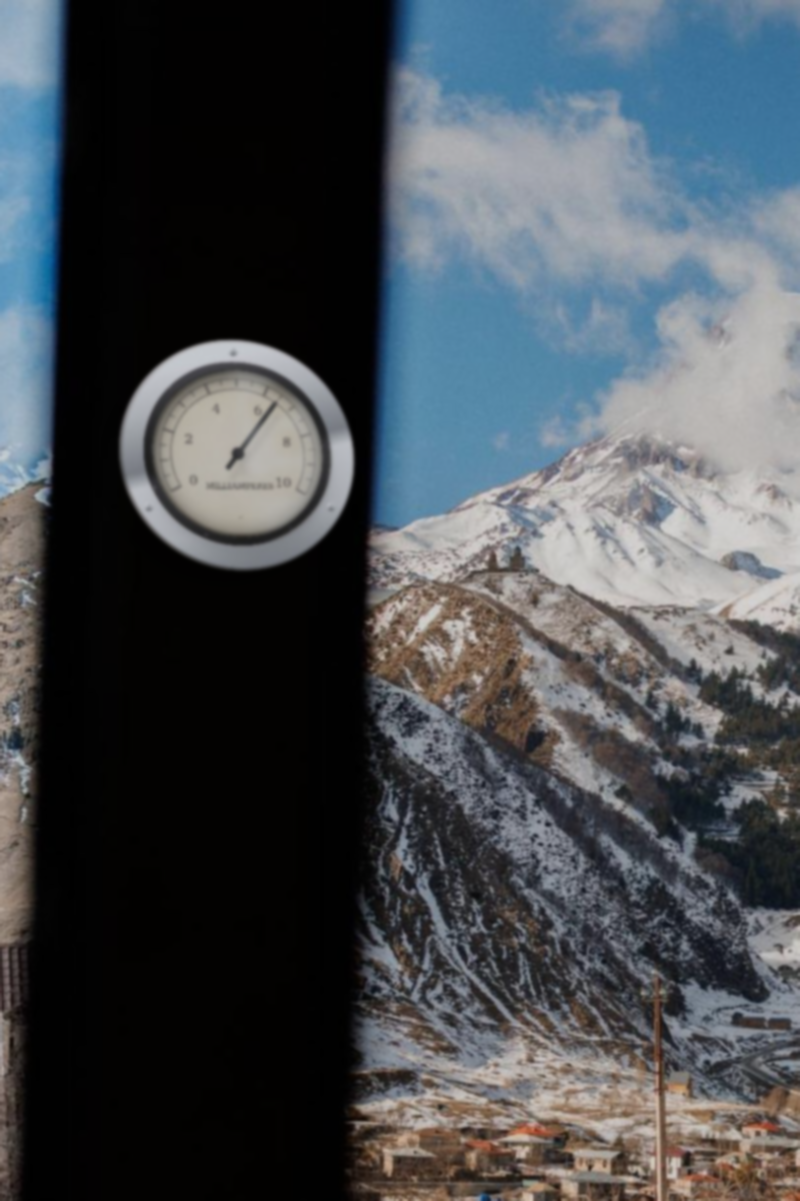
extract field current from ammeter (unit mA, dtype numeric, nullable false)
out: 6.5 mA
